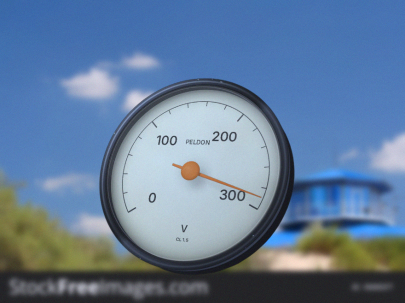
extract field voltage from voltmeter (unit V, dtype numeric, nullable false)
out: 290 V
